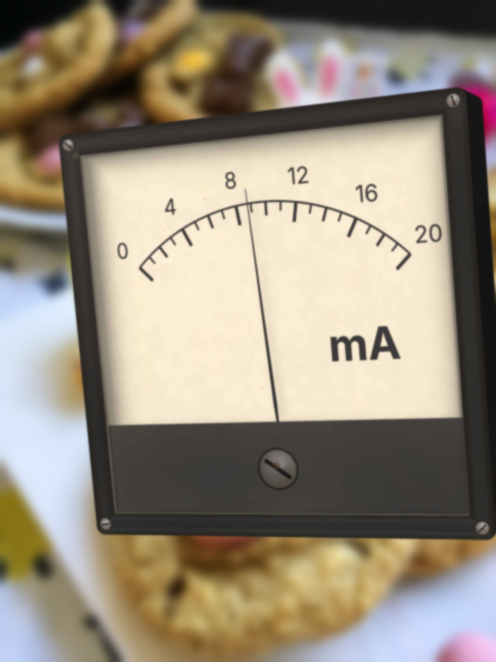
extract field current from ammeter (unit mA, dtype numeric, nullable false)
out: 9 mA
